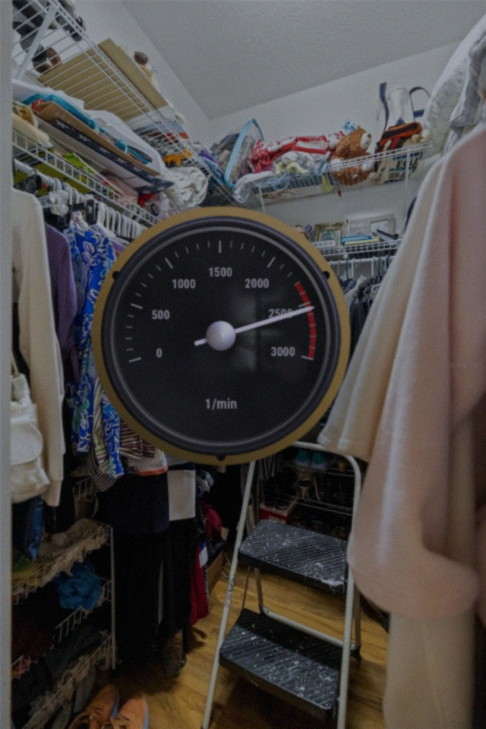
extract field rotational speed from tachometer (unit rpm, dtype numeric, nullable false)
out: 2550 rpm
